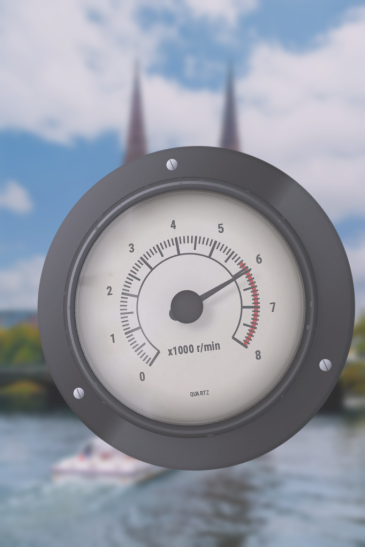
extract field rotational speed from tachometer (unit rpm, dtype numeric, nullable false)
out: 6100 rpm
